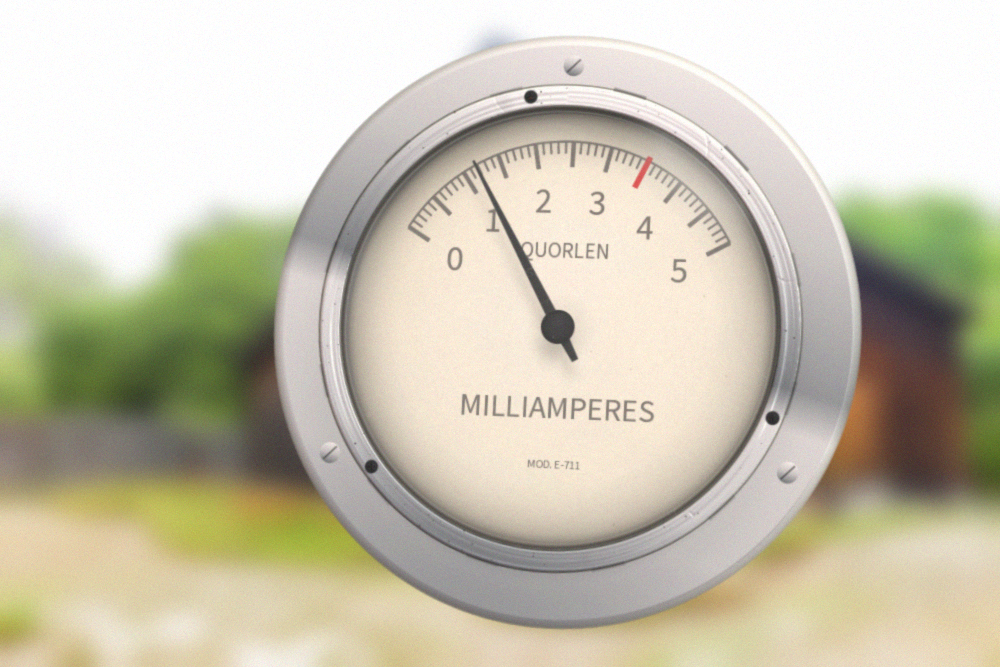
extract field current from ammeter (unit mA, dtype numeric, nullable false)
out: 1.2 mA
